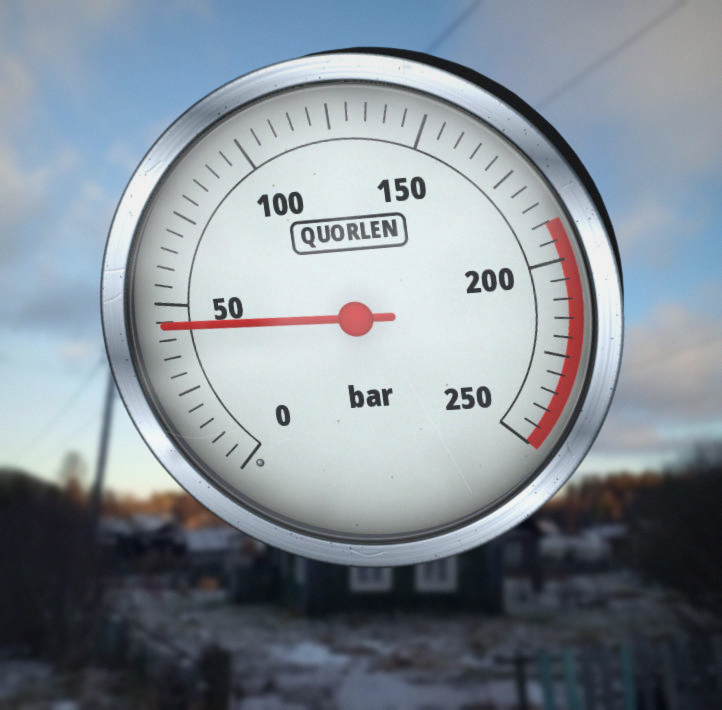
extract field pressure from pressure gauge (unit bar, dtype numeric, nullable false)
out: 45 bar
